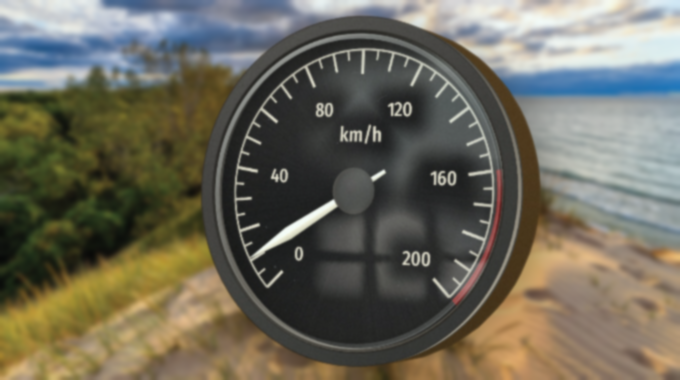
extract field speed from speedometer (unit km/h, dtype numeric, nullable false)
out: 10 km/h
